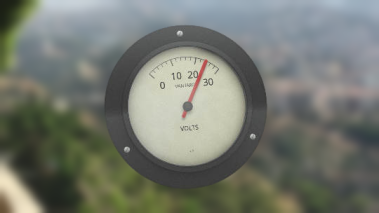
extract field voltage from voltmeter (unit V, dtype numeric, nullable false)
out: 24 V
